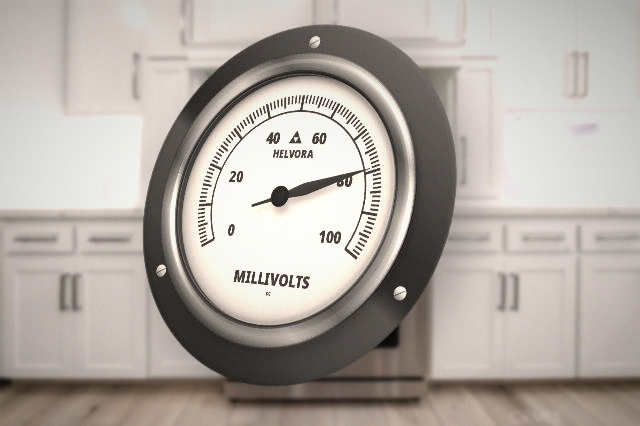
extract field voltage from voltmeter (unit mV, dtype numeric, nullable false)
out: 80 mV
